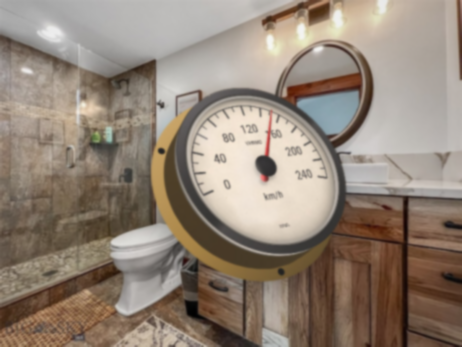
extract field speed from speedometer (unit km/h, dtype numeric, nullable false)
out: 150 km/h
